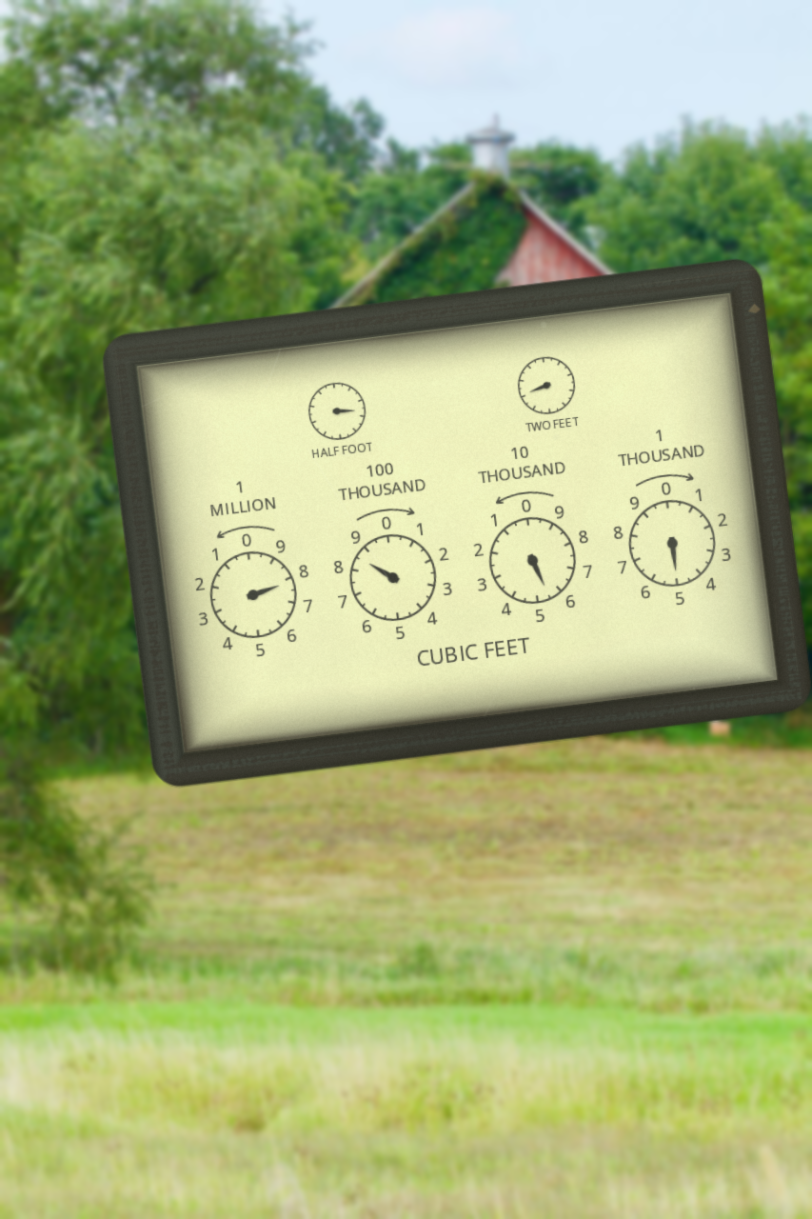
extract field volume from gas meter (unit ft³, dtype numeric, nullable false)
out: 785500 ft³
